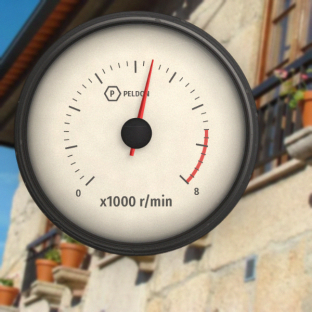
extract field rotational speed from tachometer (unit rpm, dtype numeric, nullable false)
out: 4400 rpm
